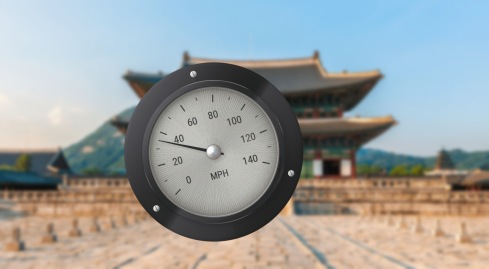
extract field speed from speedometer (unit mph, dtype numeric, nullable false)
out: 35 mph
